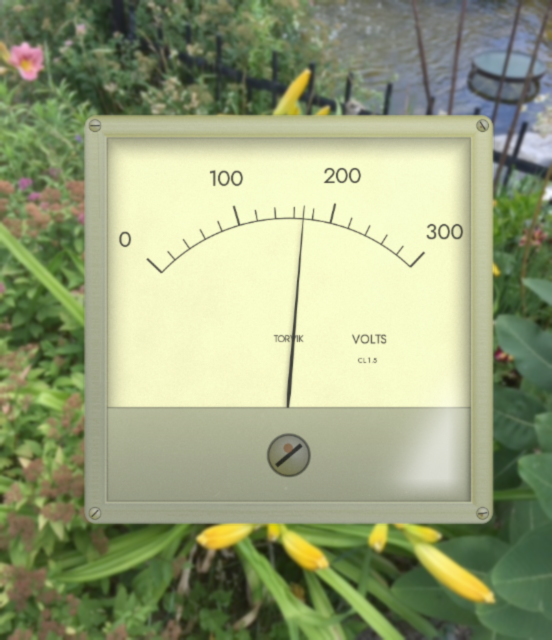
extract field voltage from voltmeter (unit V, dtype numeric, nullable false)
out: 170 V
